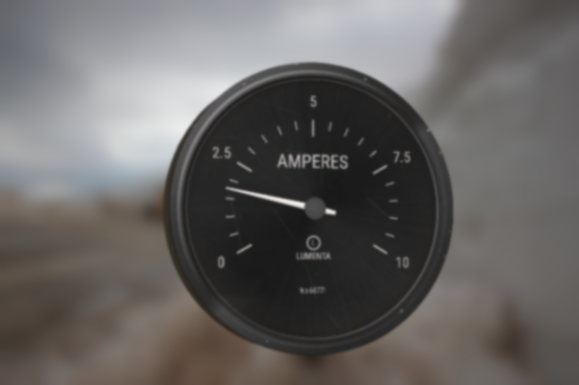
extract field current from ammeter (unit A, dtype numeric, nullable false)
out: 1.75 A
